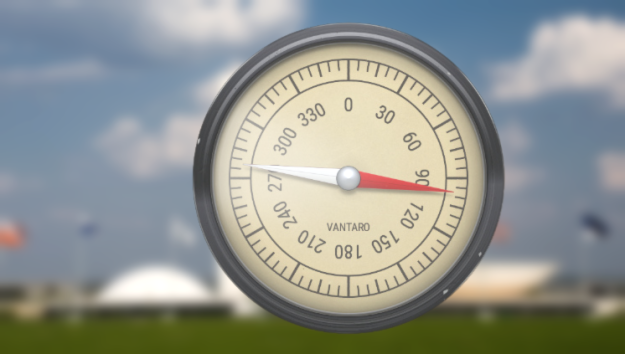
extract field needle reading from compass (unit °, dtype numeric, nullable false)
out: 97.5 °
